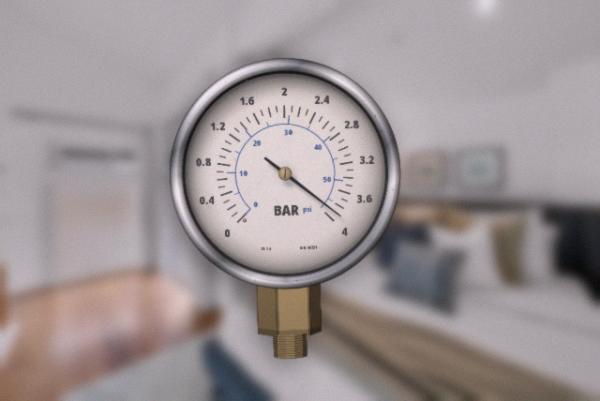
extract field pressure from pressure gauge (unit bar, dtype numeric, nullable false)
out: 3.9 bar
